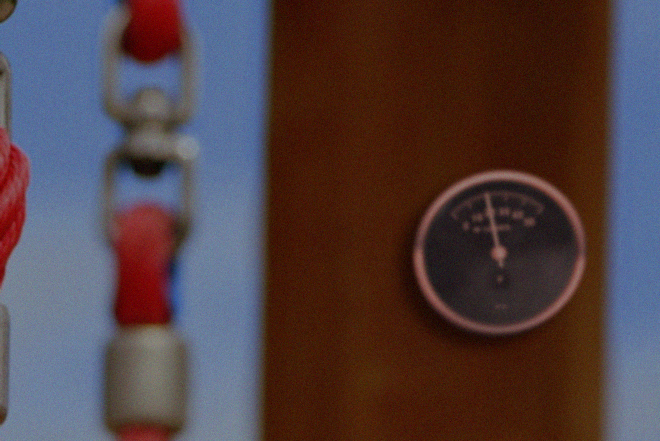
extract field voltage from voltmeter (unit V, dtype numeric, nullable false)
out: 20 V
